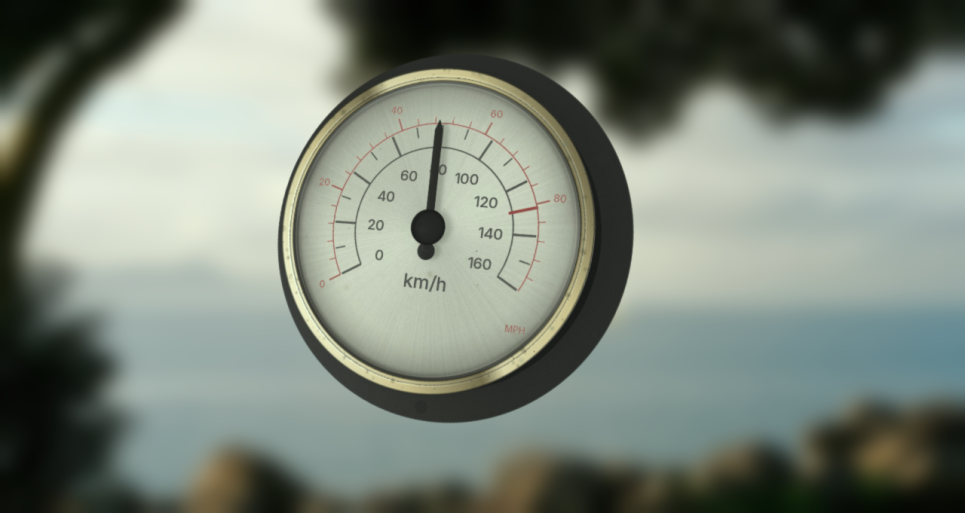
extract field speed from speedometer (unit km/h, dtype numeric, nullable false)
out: 80 km/h
